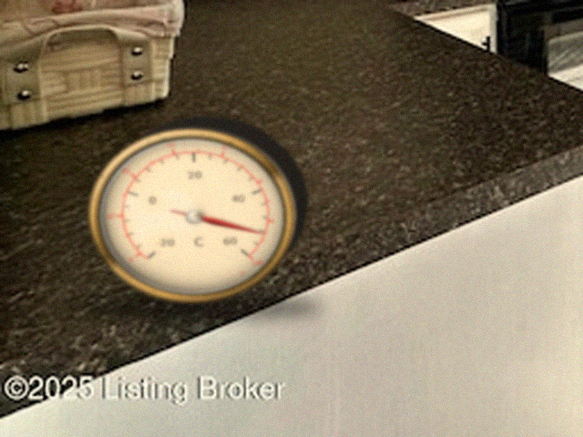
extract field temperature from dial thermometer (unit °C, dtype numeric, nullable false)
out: 52 °C
